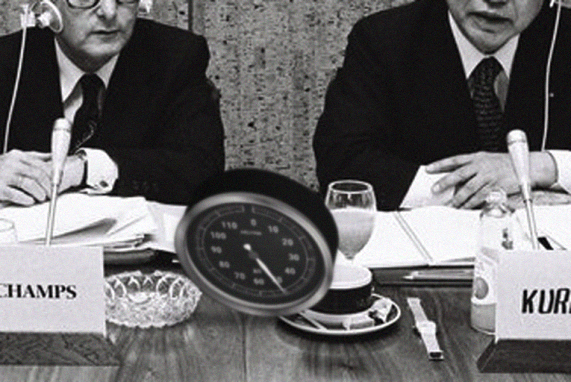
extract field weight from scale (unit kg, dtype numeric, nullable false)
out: 50 kg
